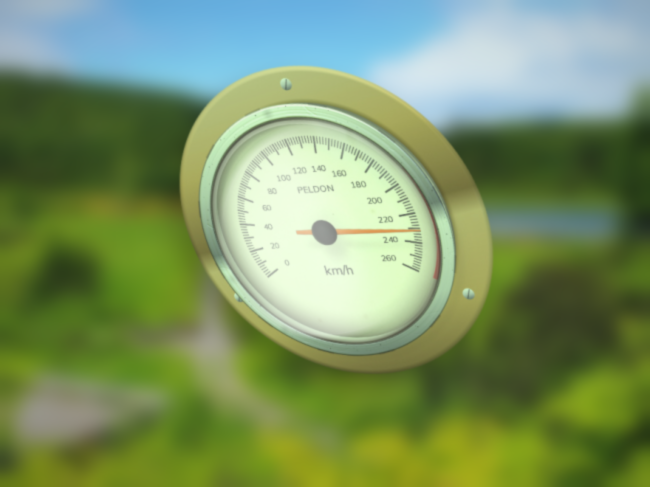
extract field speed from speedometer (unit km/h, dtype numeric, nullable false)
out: 230 km/h
